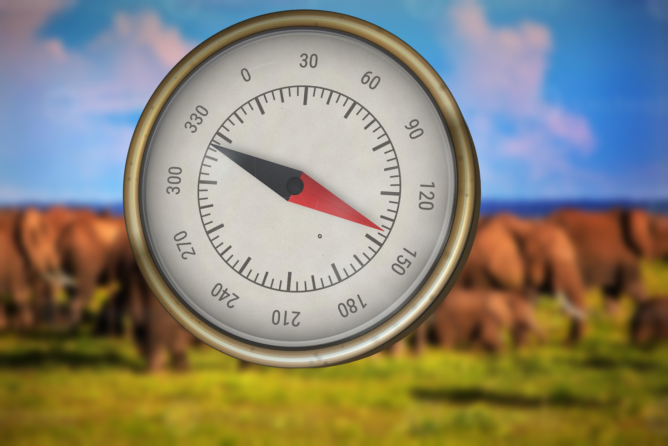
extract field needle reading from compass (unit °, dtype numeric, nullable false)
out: 142.5 °
